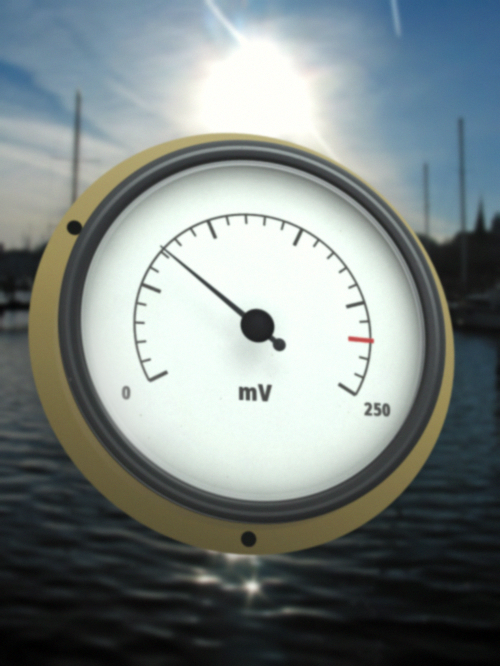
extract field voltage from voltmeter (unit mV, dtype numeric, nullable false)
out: 70 mV
